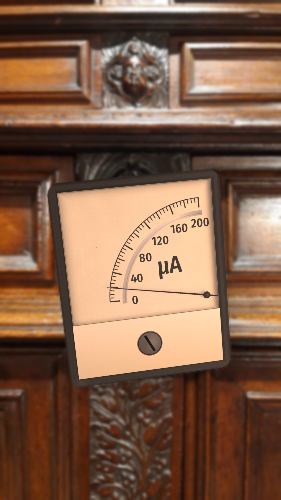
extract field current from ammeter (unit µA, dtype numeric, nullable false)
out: 20 µA
